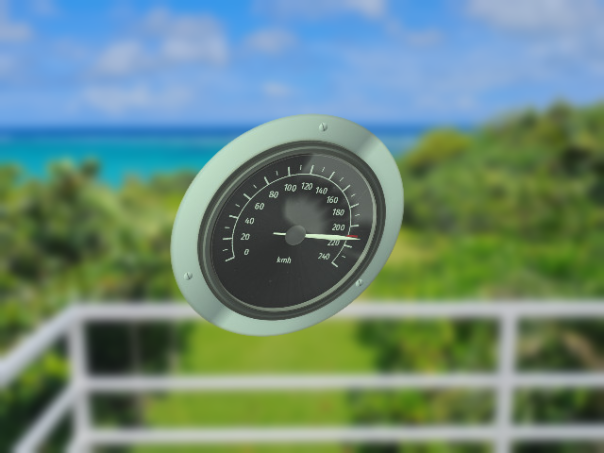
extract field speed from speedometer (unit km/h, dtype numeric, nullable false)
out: 210 km/h
